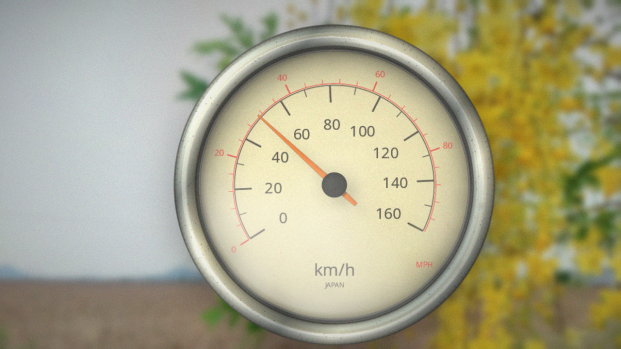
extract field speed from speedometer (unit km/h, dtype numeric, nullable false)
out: 50 km/h
